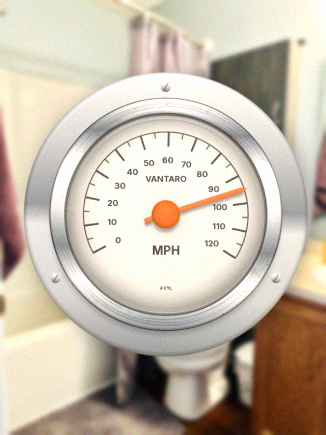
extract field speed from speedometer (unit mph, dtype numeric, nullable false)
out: 95 mph
